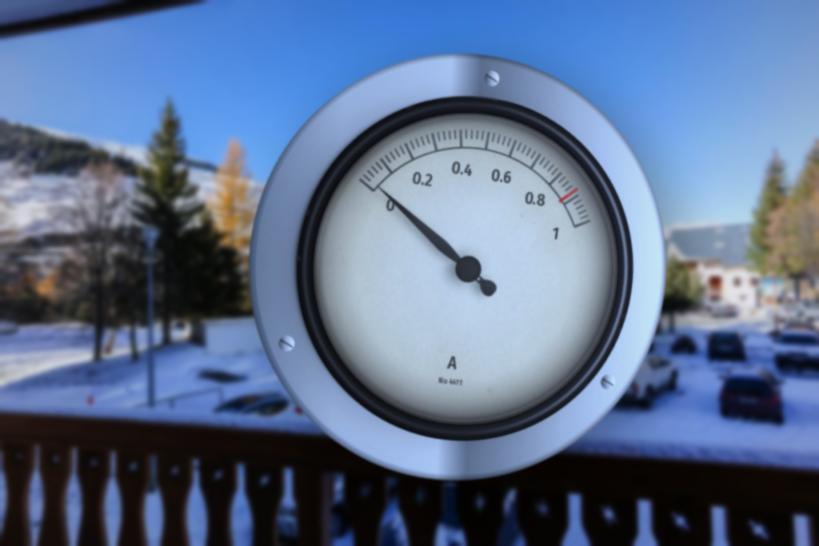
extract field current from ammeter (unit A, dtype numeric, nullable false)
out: 0.02 A
